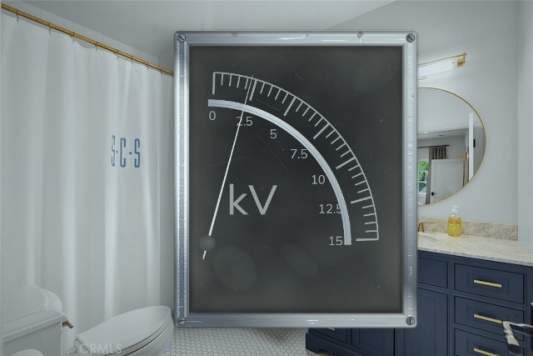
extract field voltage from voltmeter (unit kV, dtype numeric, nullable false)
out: 2.25 kV
